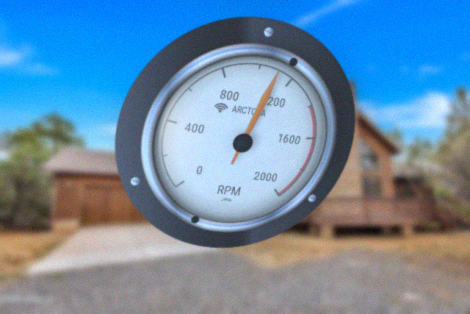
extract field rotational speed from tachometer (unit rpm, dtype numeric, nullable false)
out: 1100 rpm
